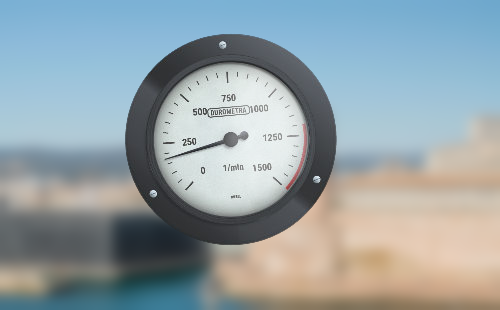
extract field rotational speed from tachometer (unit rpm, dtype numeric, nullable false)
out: 175 rpm
